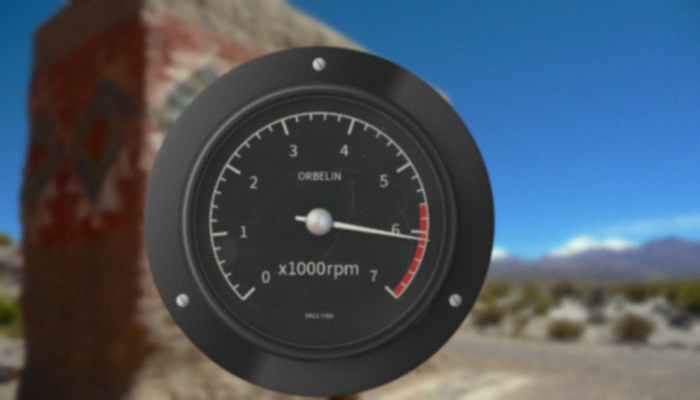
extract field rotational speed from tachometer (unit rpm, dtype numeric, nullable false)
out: 6100 rpm
